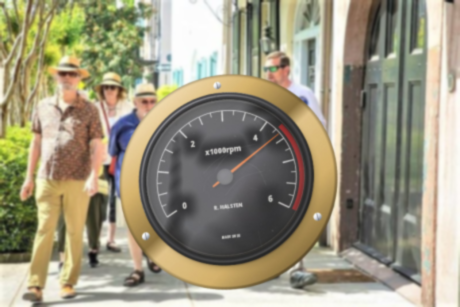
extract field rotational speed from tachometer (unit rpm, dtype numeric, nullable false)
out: 4375 rpm
